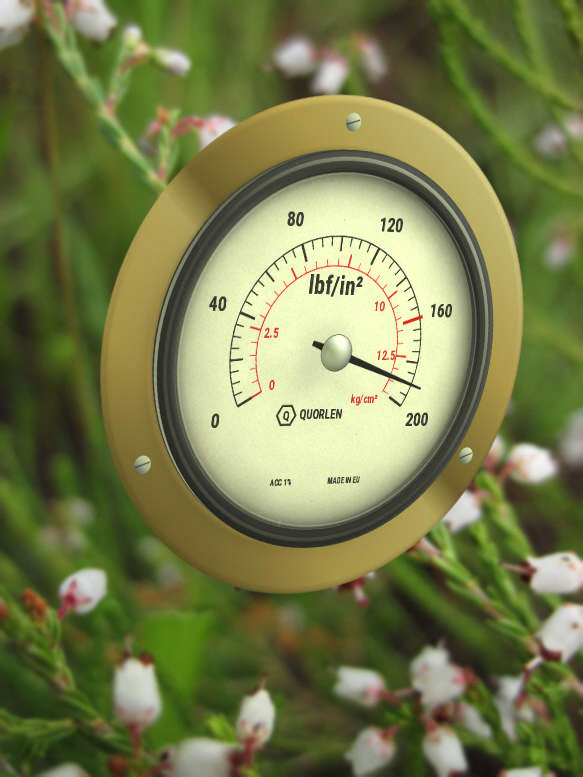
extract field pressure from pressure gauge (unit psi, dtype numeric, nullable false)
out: 190 psi
